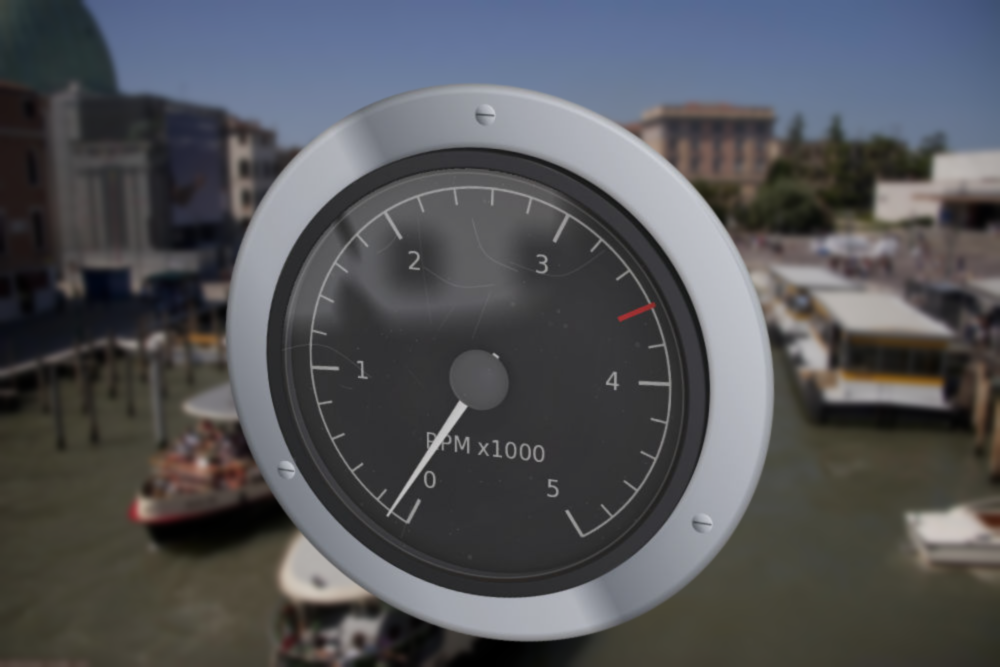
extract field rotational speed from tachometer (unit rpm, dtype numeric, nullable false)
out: 100 rpm
